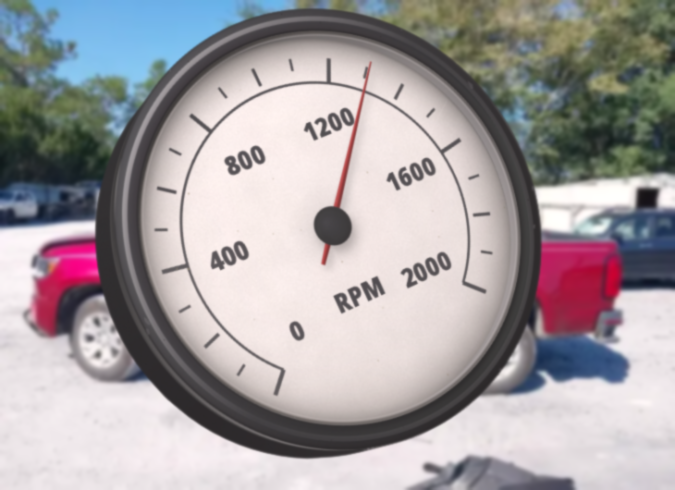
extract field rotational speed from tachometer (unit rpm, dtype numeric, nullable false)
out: 1300 rpm
